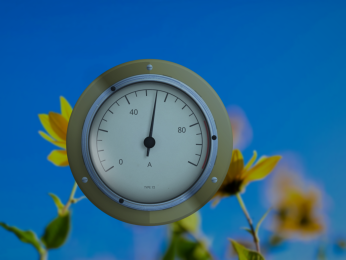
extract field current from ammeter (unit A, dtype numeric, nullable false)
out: 55 A
